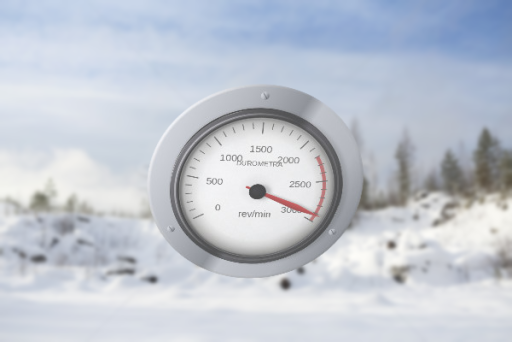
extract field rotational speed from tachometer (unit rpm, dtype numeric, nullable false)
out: 2900 rpm
